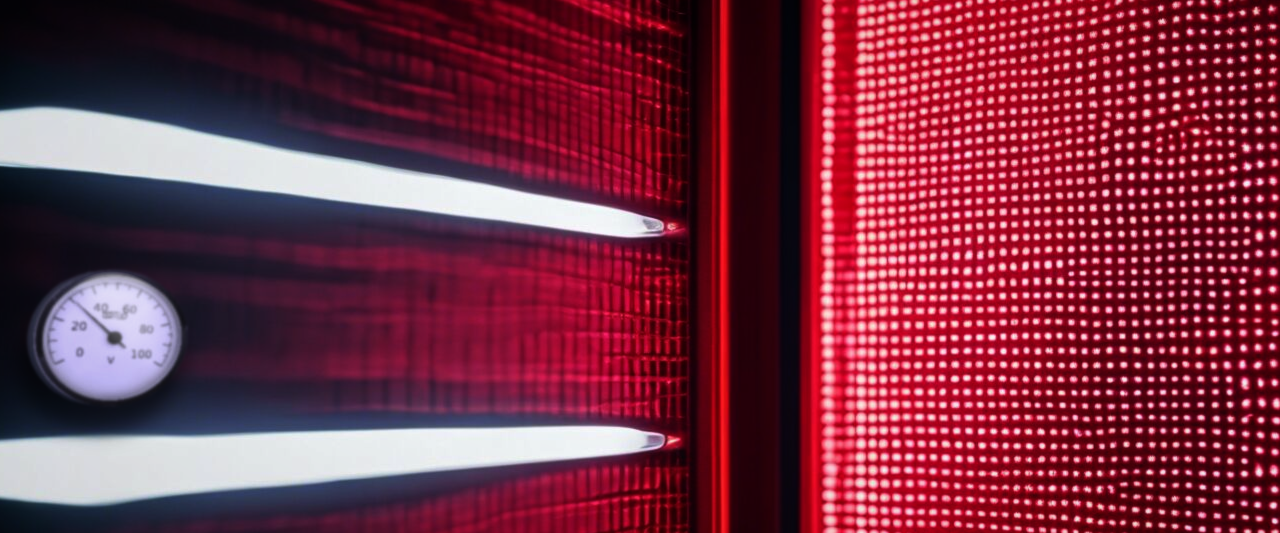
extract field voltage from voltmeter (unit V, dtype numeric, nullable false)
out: 30 V
